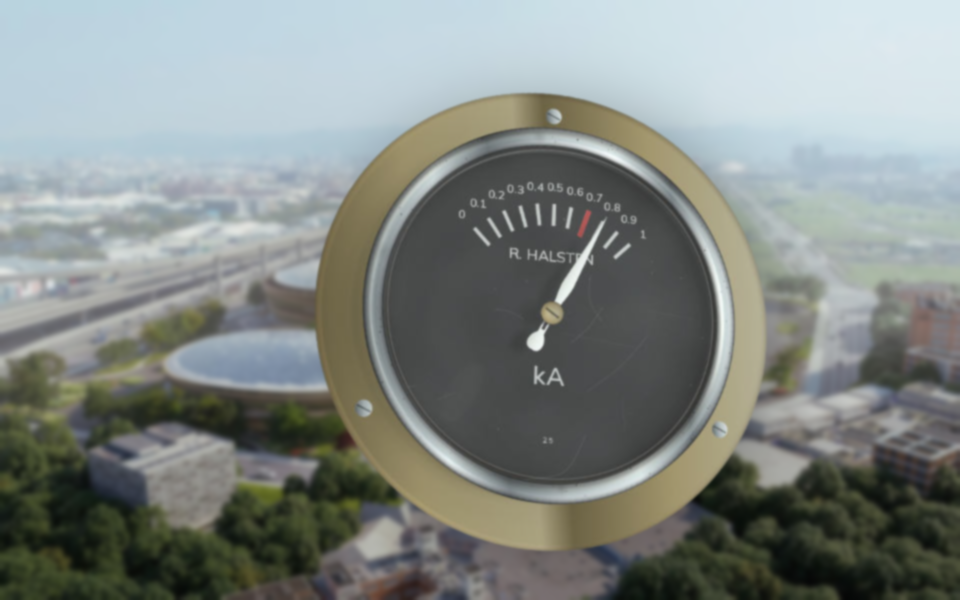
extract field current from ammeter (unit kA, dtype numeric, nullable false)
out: 0.8 kA
